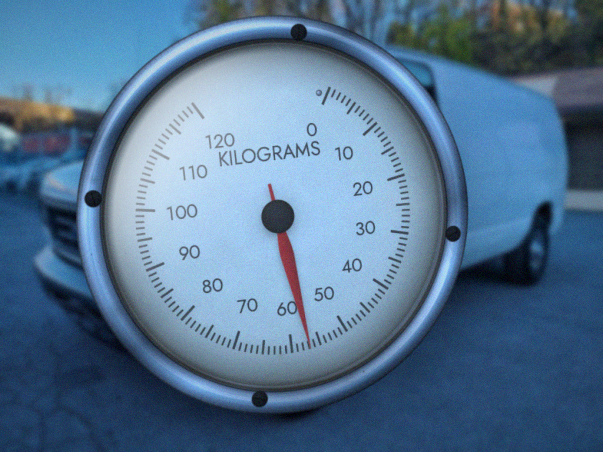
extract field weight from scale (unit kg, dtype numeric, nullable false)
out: 57 kg
